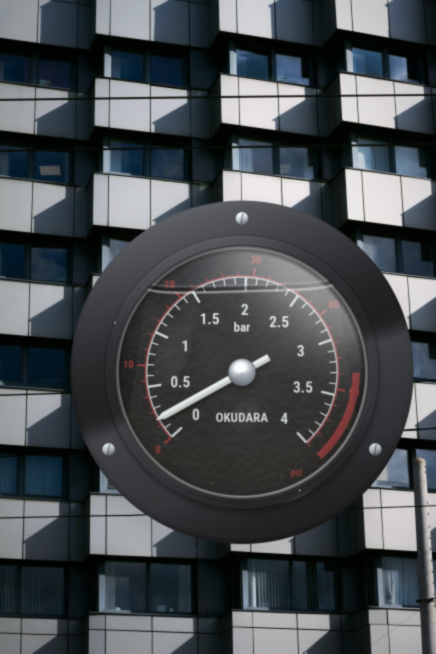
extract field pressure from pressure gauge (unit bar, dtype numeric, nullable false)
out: 0.2 bar
